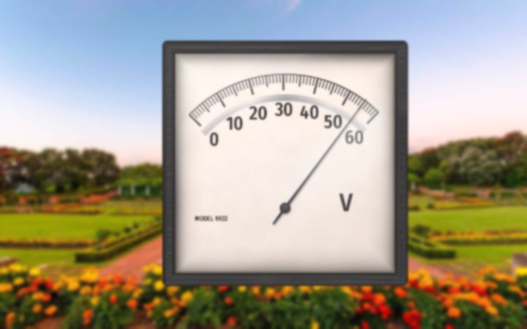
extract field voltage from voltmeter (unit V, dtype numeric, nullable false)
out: 55 V
